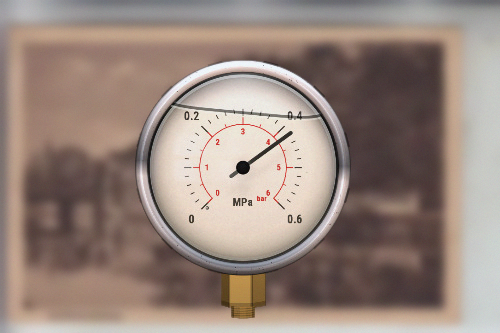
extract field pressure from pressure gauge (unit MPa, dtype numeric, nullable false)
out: 0.42 MPa
